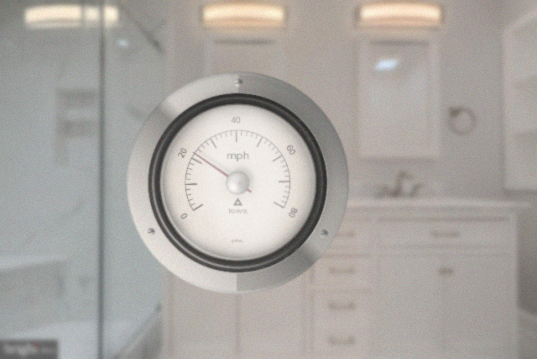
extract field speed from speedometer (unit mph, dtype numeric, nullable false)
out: 22 mph
